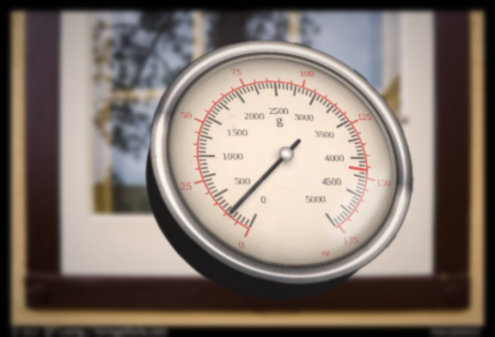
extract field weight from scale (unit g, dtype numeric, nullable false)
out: 250 g
